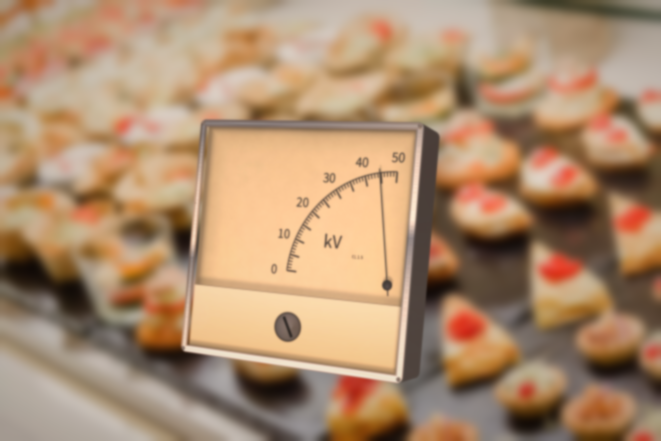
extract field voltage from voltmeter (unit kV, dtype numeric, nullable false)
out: 45 kV
